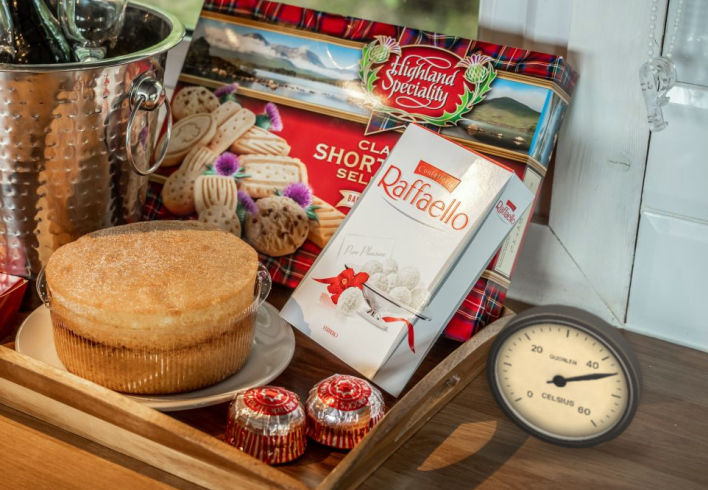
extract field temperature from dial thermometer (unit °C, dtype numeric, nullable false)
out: 44 °C
